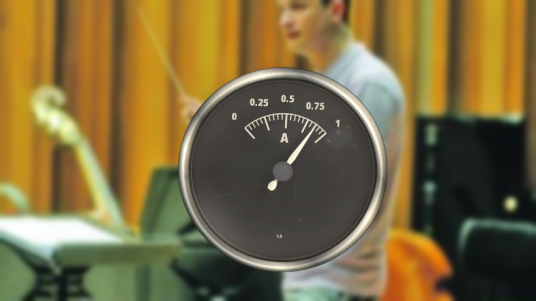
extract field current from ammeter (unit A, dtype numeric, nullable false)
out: 0.85 A
